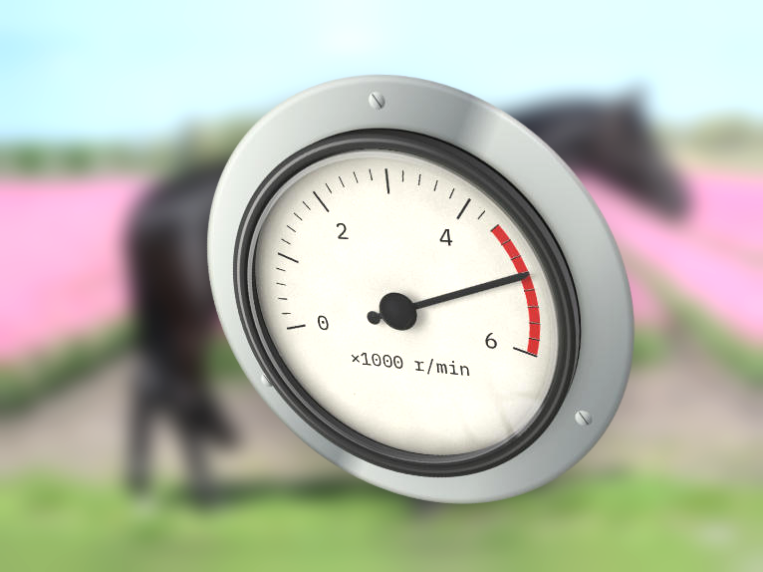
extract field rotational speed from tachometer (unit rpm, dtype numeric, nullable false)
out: 5000 rpm
